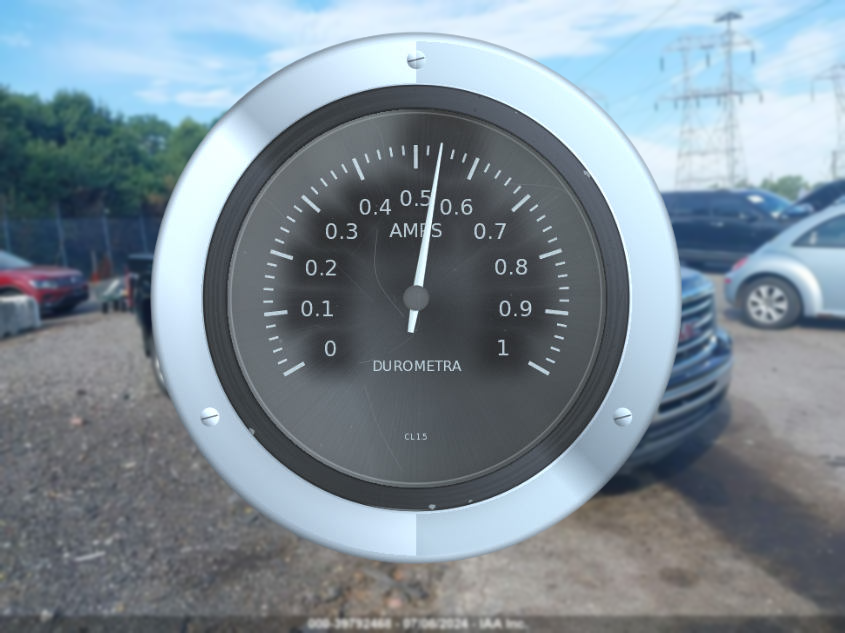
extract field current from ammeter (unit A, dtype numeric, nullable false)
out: 0.54 A
